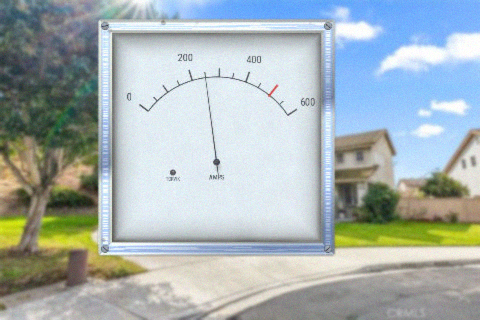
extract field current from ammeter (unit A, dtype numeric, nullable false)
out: 250 A
